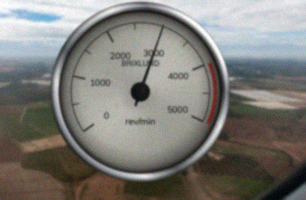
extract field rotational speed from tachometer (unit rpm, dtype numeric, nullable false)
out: 3000 rpm
